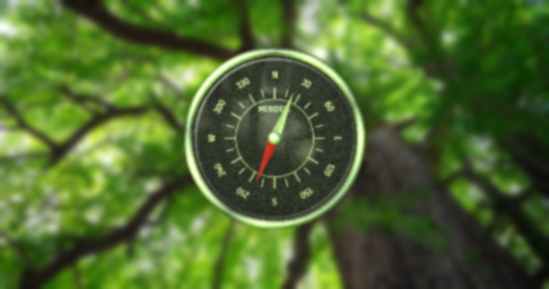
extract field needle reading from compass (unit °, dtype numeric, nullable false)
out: 202.5 °
